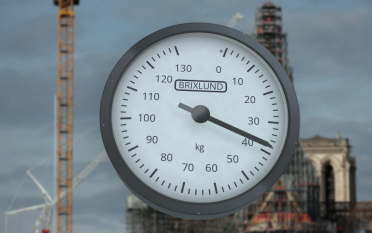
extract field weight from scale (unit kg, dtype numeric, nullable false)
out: 38 kg
